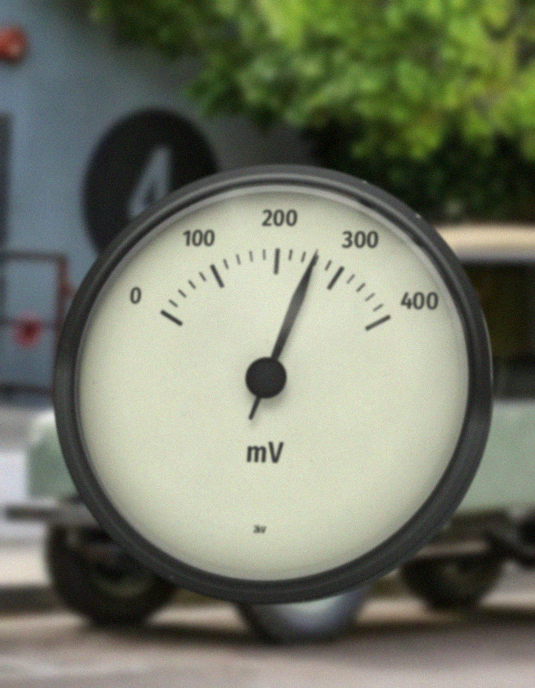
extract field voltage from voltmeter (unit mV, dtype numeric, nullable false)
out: 260 mV
